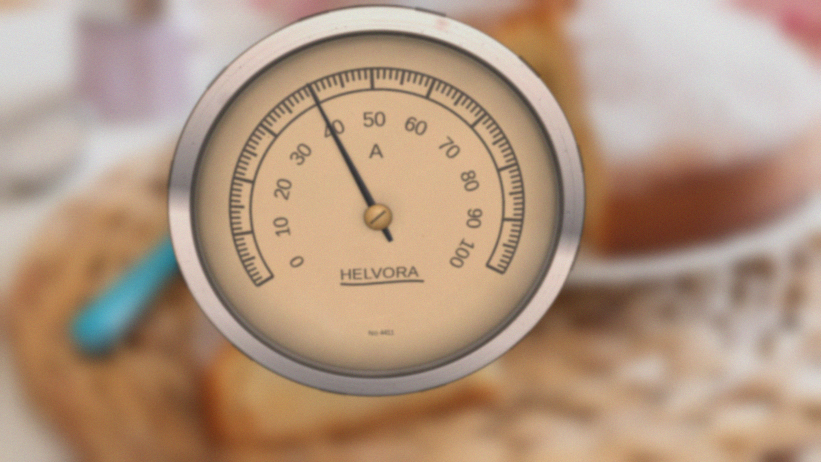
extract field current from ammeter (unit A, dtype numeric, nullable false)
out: 40 A
